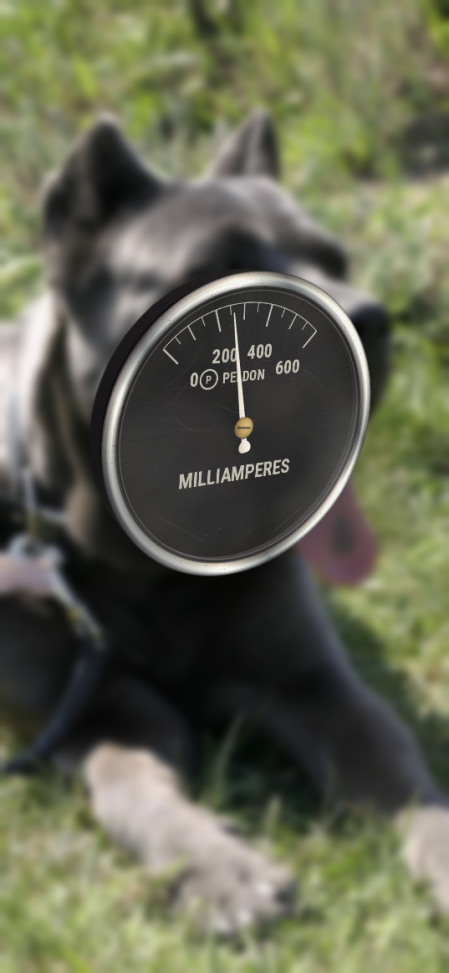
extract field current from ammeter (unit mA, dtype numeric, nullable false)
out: 250 mA
